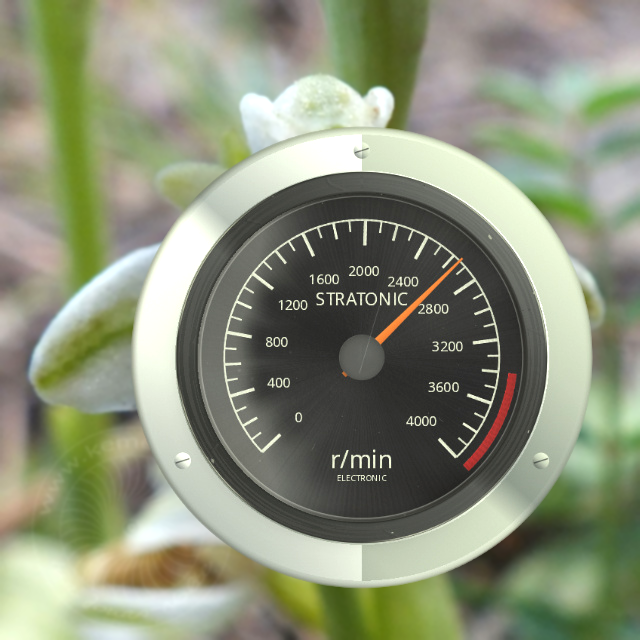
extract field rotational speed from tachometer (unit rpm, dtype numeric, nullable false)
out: 2650 rpm
